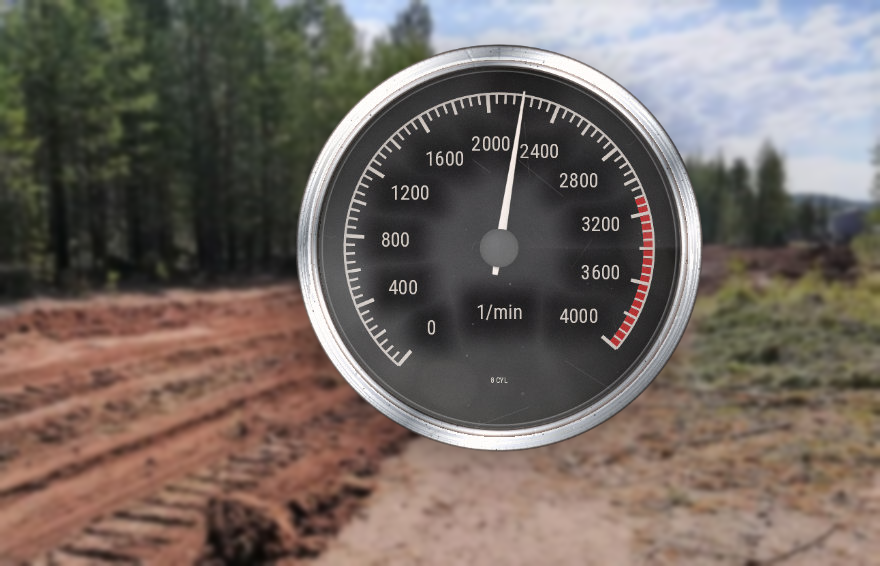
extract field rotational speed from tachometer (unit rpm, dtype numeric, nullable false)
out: 2200 rpm
